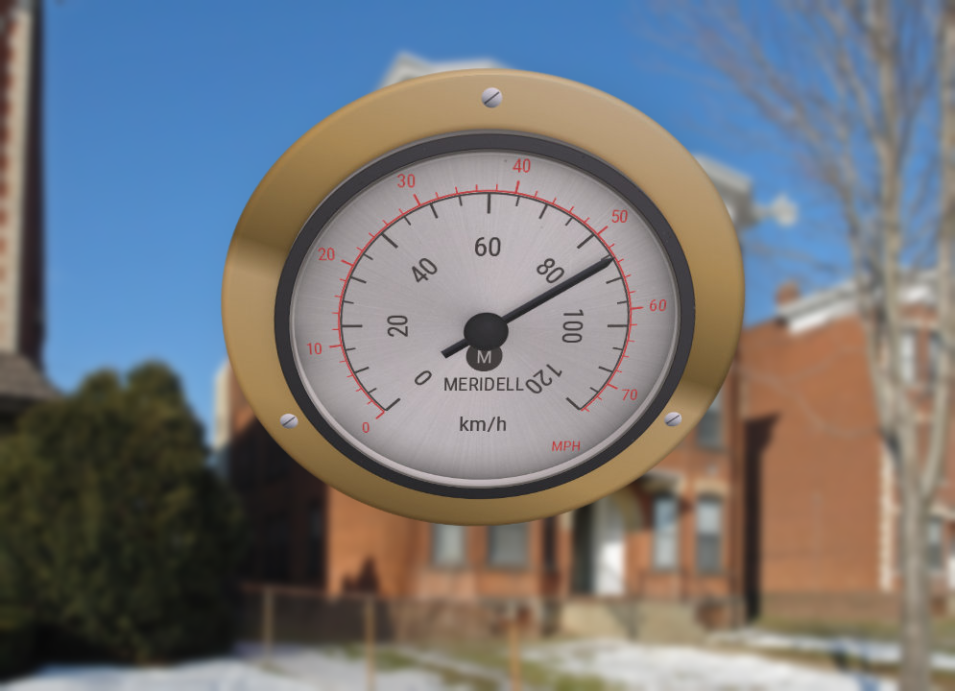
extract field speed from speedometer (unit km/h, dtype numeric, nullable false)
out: 85 km/h
